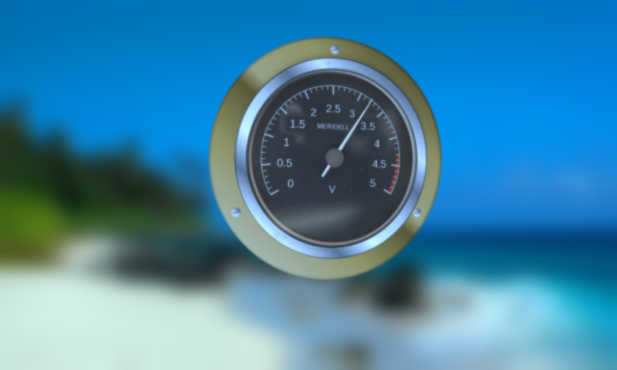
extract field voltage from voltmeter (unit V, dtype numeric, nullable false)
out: 3.2 V
